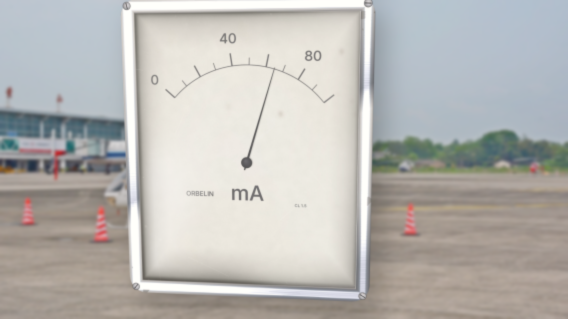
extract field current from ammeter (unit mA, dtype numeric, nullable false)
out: 65 mA
